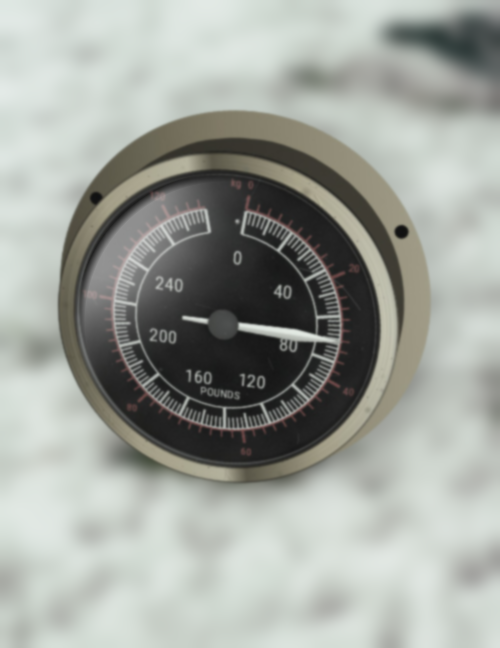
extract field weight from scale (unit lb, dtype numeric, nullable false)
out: 70 lb
